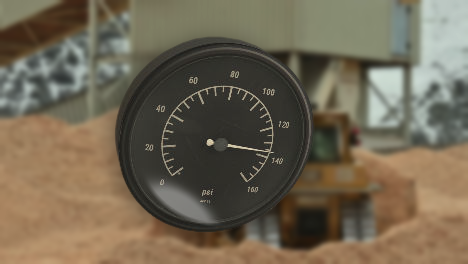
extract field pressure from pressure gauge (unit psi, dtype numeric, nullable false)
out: 135 psi
